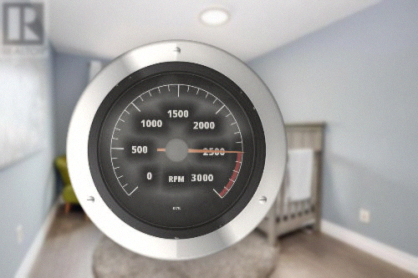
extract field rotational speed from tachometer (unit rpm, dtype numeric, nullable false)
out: 2500 rpm
